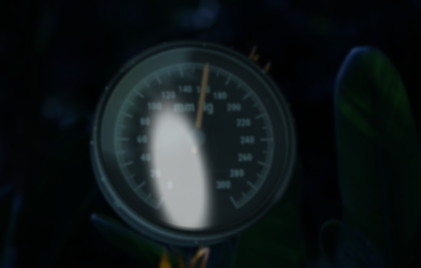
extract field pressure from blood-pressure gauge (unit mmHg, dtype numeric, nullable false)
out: 160 mmHg
